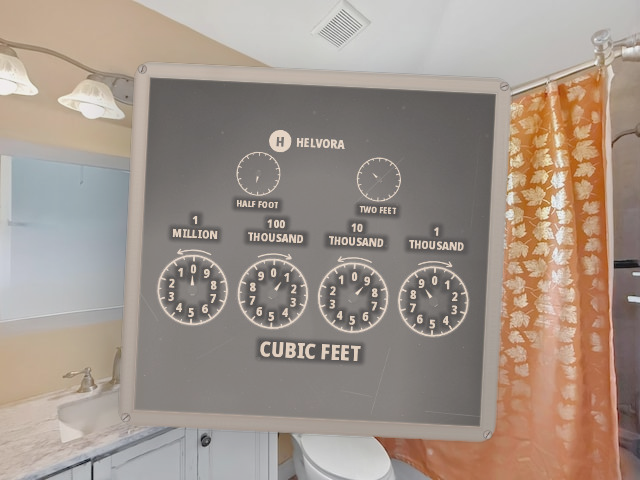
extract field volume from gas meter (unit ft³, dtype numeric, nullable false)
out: 8900 ft³
